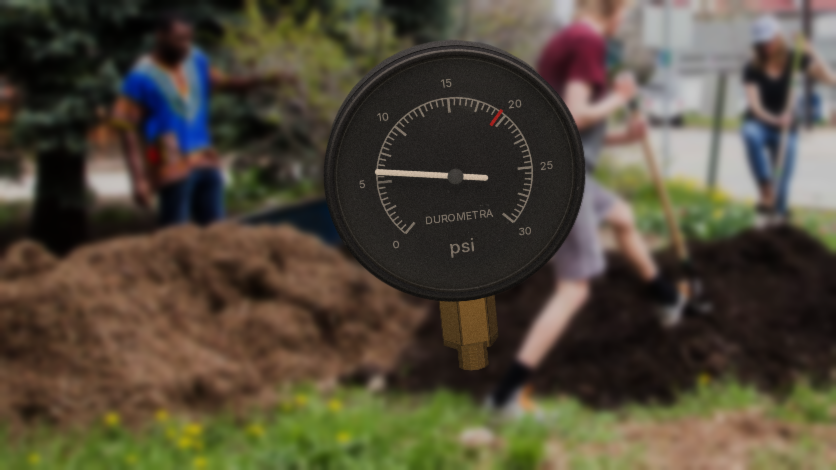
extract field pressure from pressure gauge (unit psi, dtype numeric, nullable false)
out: 6 psi
